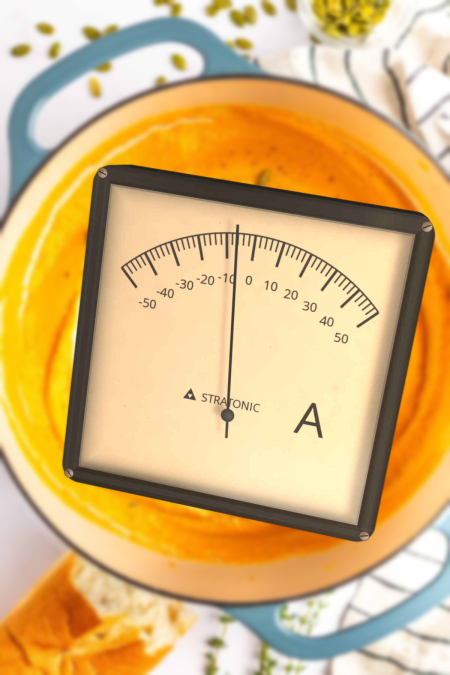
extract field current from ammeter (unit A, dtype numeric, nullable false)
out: -6 A
